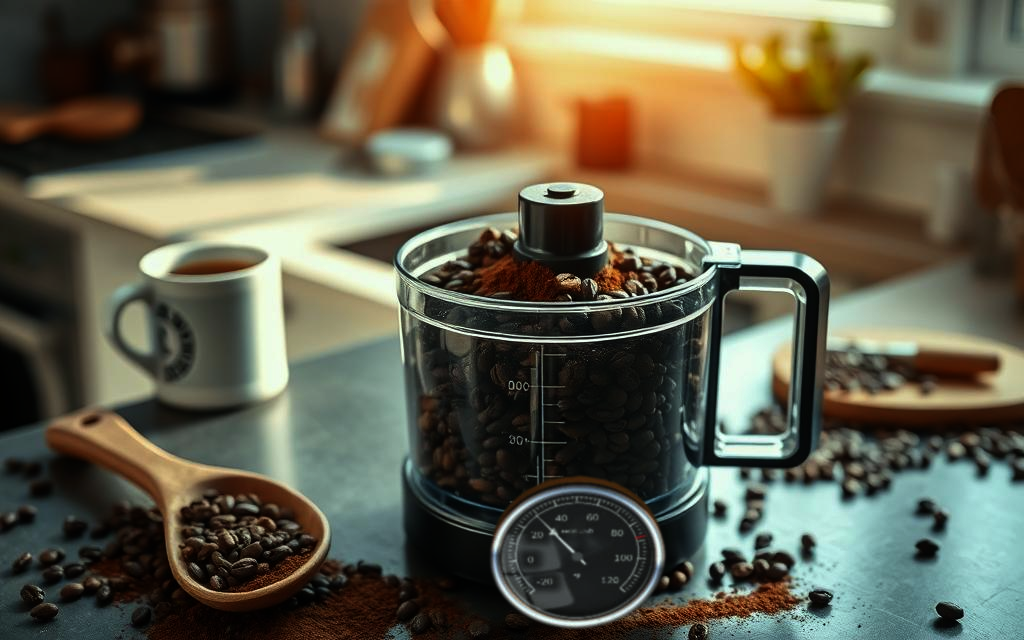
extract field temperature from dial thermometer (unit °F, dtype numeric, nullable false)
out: 30 °F
